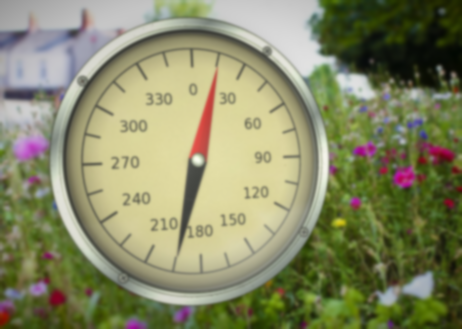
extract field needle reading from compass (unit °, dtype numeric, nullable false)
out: 15 °
